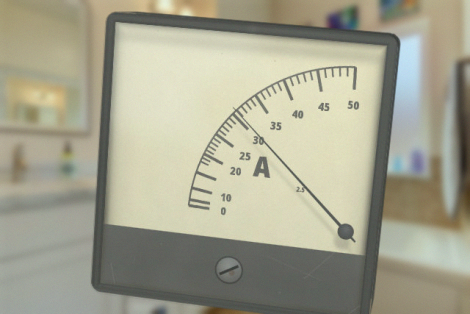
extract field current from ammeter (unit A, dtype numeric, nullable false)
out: 31 A
